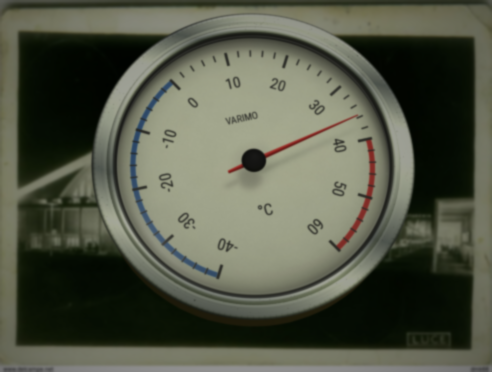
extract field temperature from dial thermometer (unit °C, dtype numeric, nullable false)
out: 36 °C
